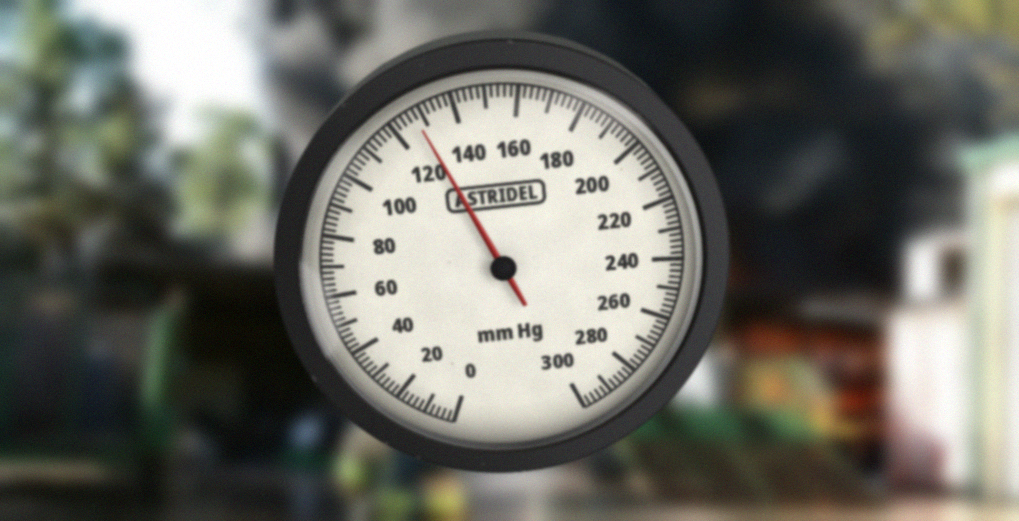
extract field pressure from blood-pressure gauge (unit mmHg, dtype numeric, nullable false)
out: 128 mmHg
